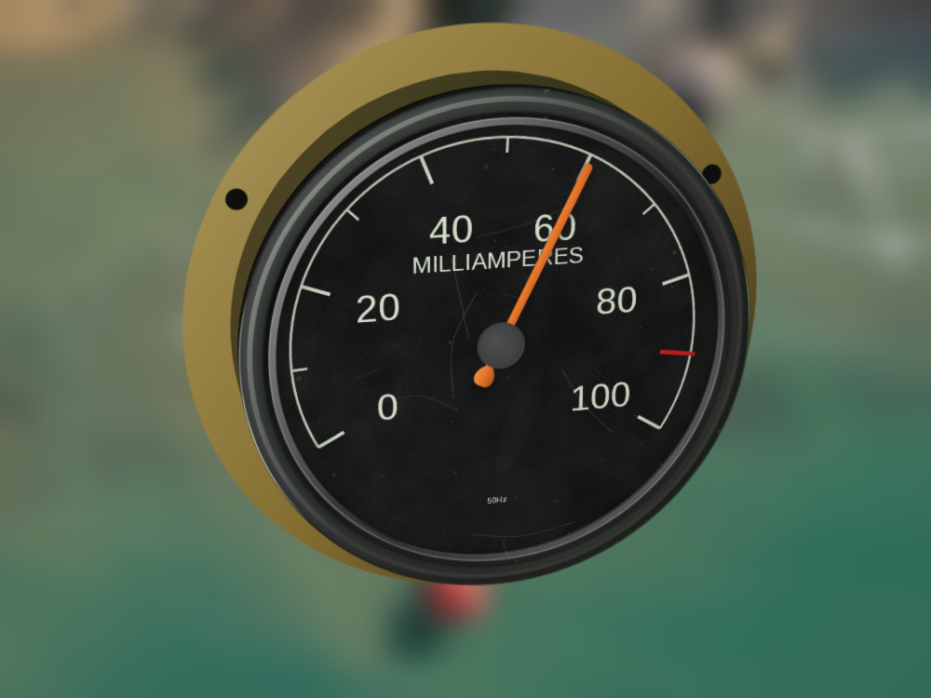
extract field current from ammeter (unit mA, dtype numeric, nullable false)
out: 60 mA
